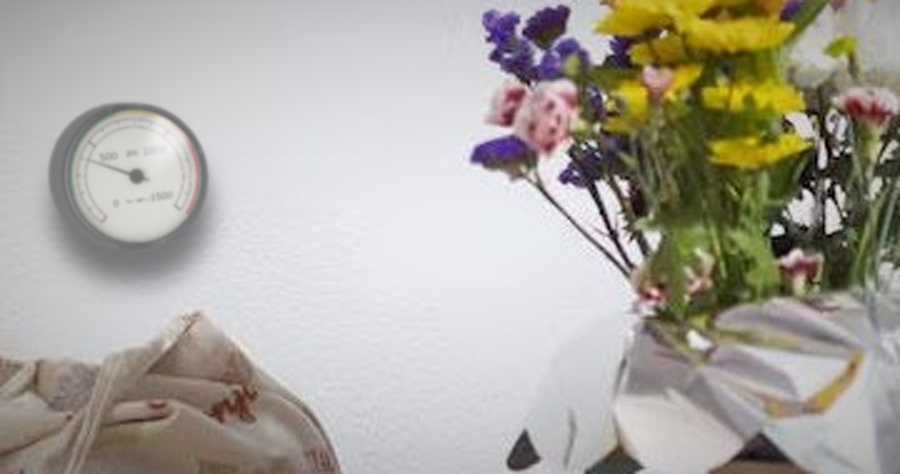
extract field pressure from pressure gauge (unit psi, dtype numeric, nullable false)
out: 400 psi
